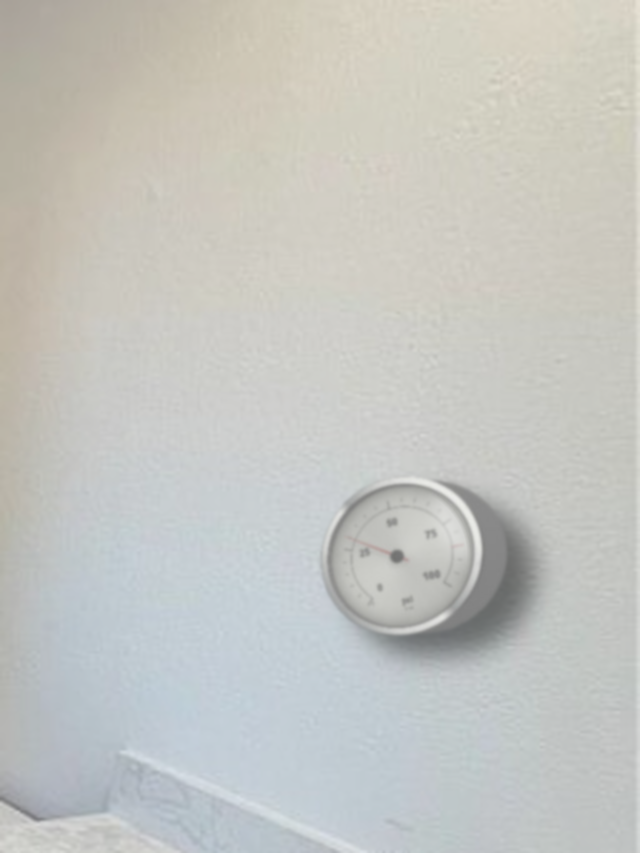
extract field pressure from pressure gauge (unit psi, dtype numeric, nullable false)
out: 30 psi
